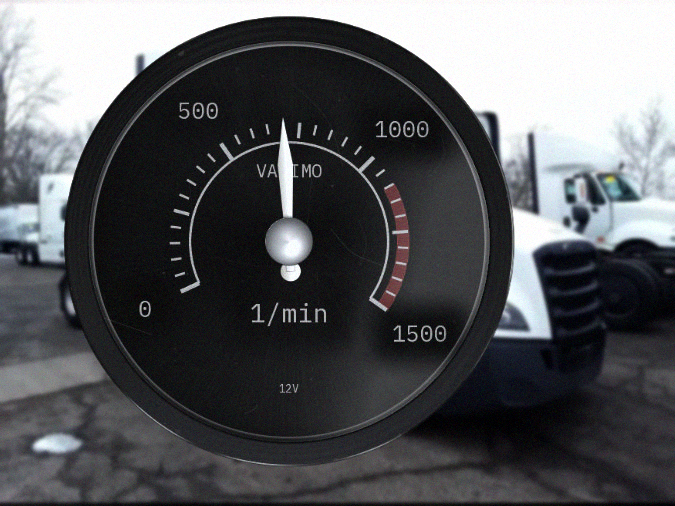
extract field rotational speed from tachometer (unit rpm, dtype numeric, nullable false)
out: 700 rpm
